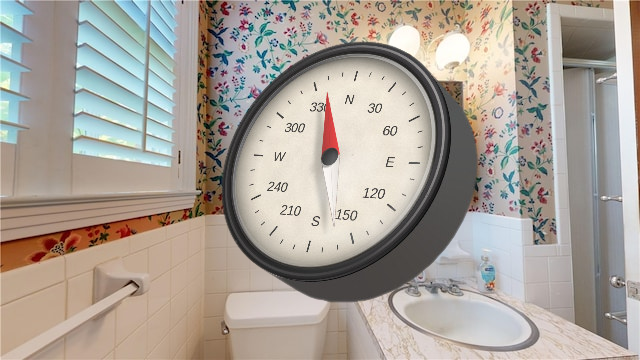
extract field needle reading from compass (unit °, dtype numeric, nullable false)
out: 340 °
